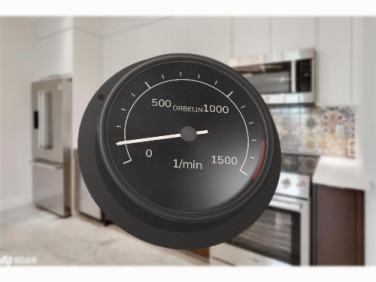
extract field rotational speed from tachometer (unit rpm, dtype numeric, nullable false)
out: 100 rpm
